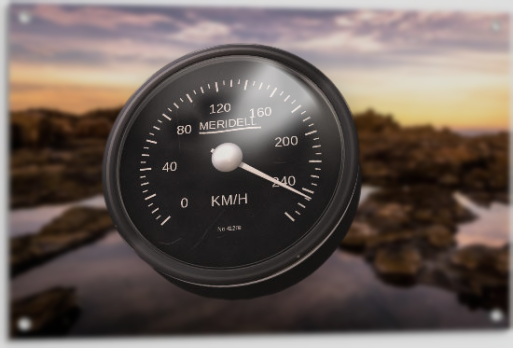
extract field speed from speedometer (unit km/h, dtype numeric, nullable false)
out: 245 km/h
